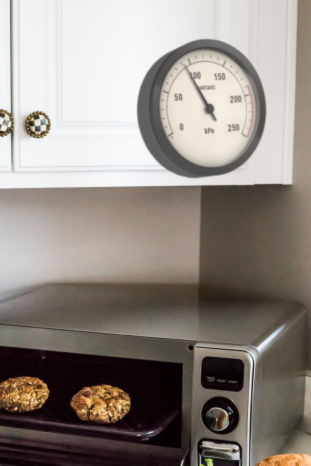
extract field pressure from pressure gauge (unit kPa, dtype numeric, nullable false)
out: 90 kPa
